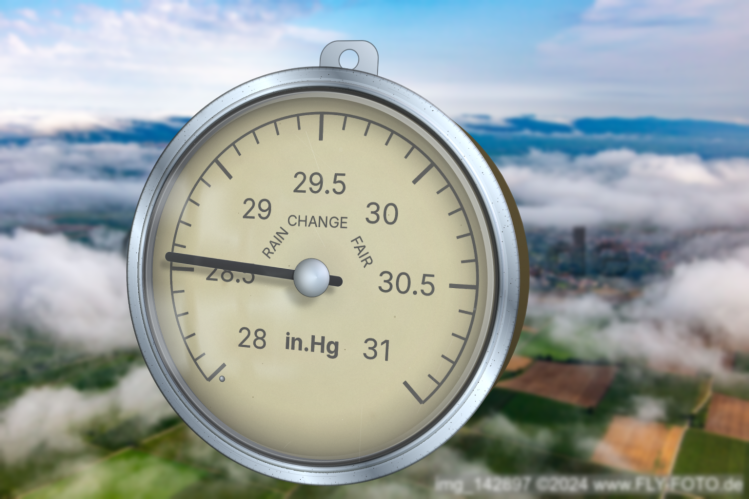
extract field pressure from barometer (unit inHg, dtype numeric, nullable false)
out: 28.55 inHg
